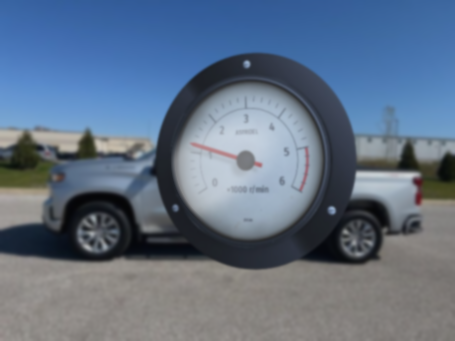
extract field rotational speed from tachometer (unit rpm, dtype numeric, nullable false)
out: 1200 rpm
